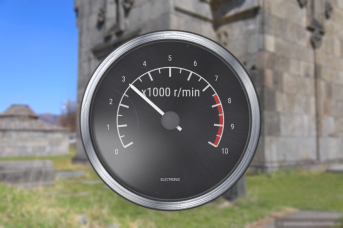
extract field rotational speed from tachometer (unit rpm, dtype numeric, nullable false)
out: 3000 rpm
